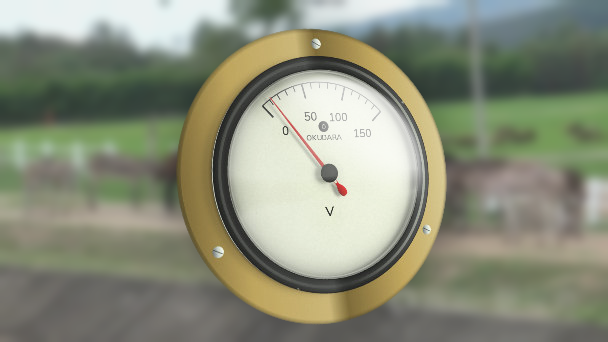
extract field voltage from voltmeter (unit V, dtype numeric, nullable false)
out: 10 V
